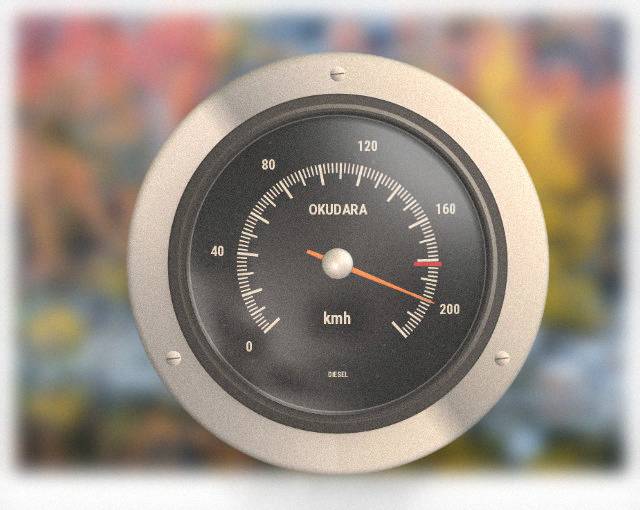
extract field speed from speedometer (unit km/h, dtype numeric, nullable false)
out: 200 km/h
